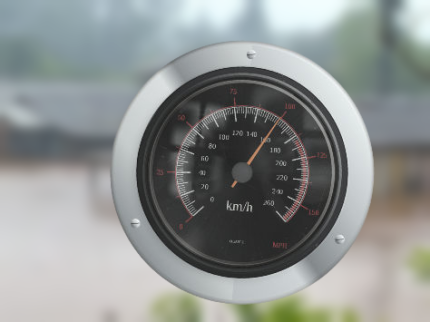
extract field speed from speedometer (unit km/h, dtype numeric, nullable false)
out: 160 km/h
